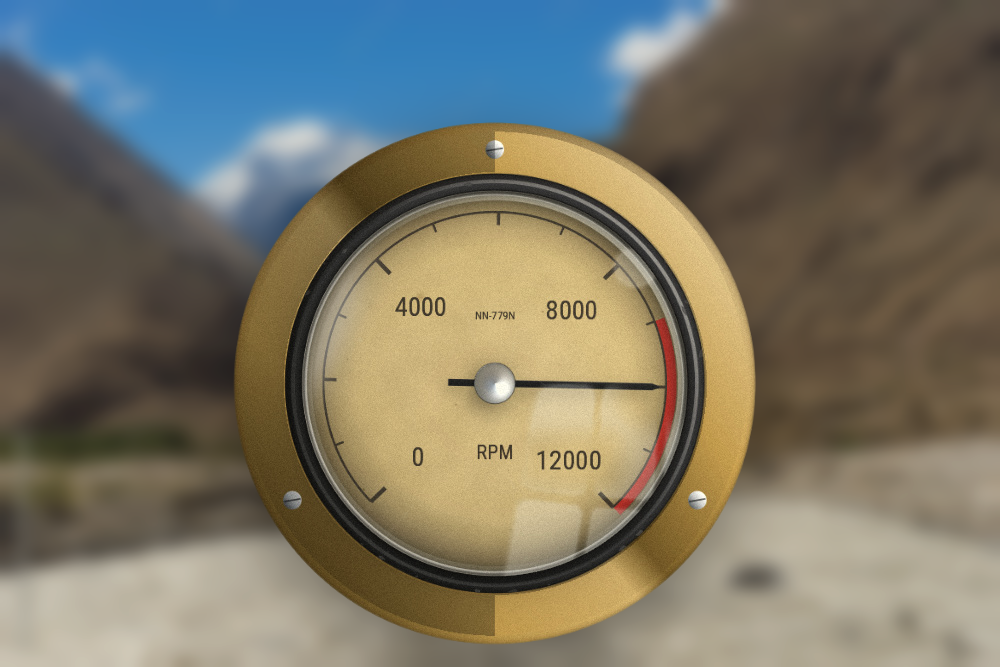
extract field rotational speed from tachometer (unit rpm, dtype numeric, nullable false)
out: 10000 rpm
